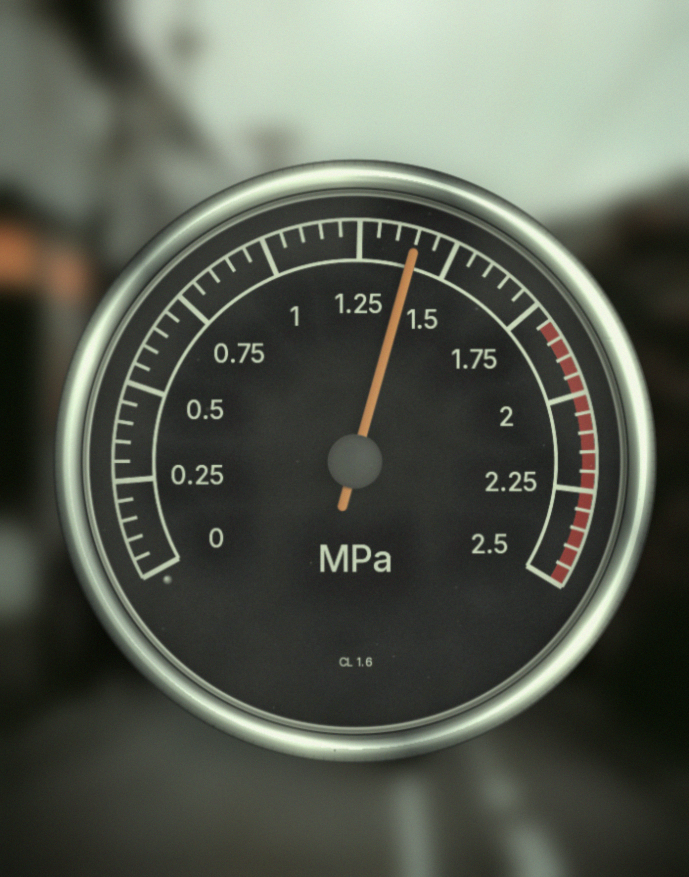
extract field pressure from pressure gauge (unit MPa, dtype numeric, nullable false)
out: 1.4 MPa
